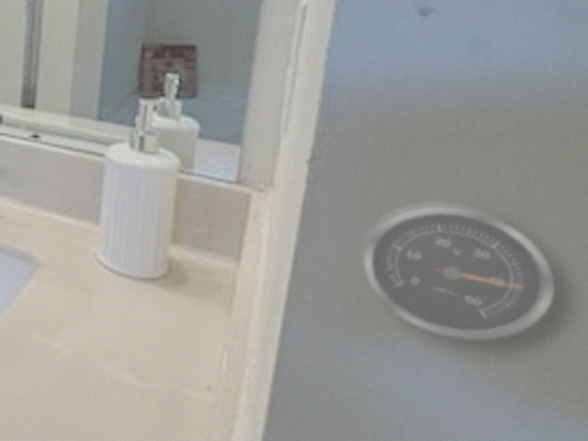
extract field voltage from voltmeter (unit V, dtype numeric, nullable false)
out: 40 V
